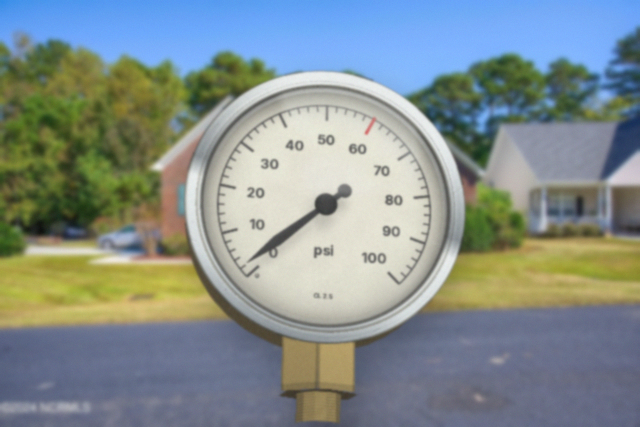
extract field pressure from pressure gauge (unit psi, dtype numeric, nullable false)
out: 2 psi
